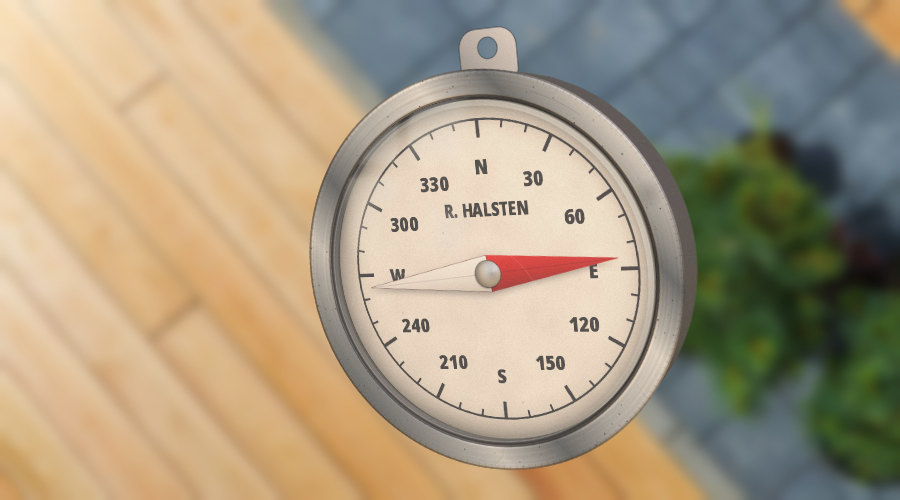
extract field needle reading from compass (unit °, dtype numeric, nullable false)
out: 85 °
